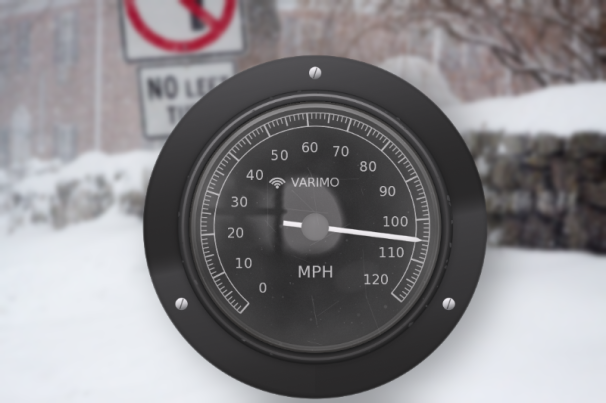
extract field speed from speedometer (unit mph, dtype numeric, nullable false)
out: 105 mph
